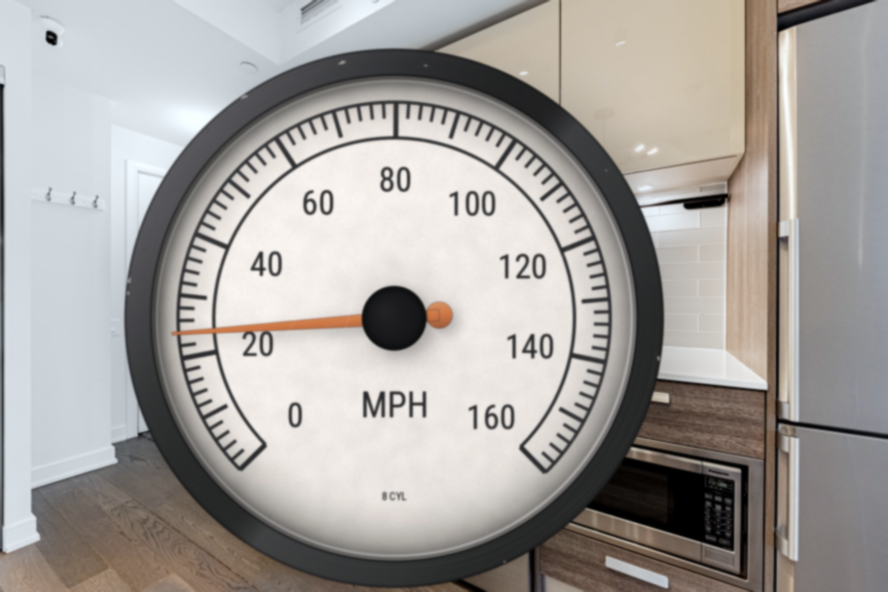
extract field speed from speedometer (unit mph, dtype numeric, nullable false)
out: 24 mph
